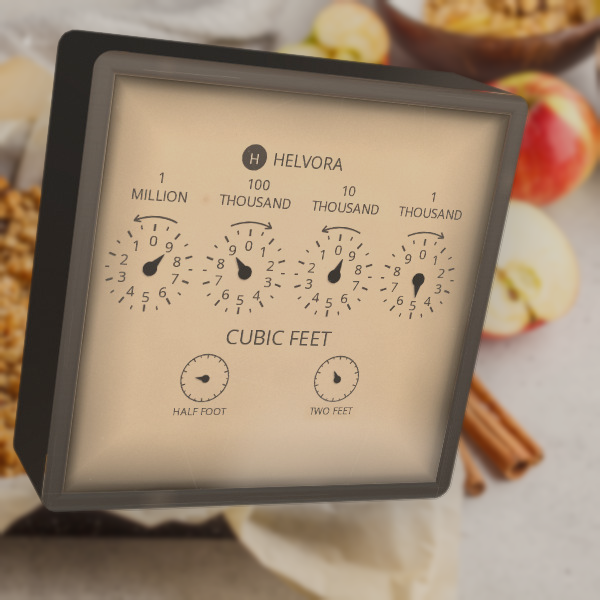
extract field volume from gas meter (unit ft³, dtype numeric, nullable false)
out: 889500 ft³
